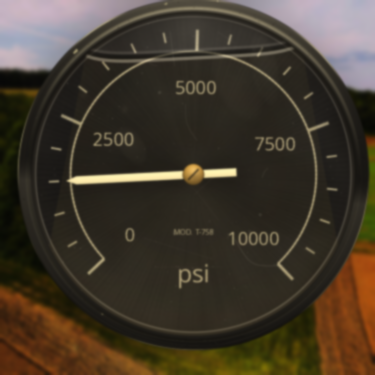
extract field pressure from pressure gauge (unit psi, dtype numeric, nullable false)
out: 1500 psi
